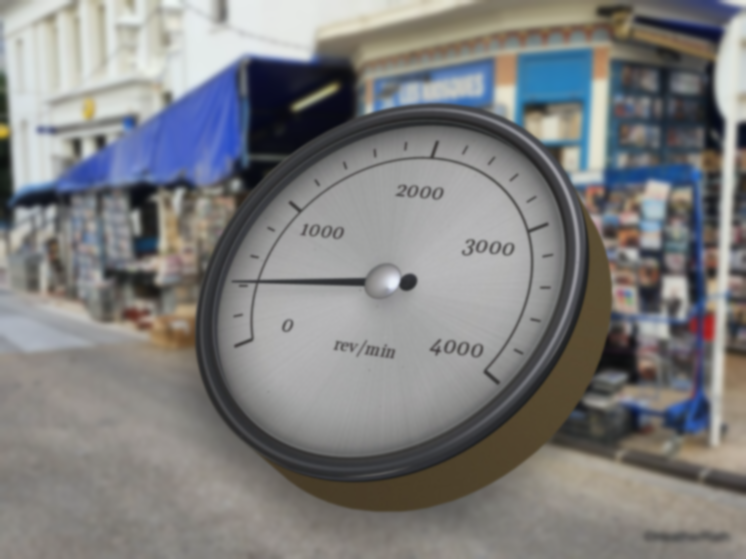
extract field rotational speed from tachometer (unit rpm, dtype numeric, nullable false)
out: 400 rpm
